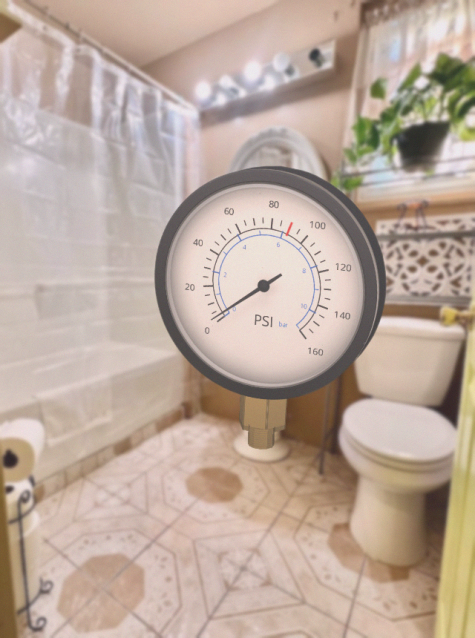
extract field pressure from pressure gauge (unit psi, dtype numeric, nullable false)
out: 2.5 psi
